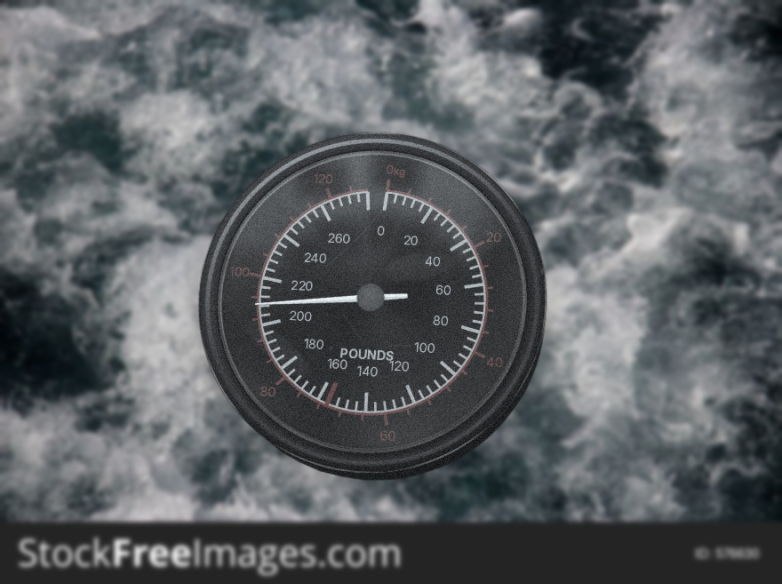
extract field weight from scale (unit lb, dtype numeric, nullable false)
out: 208 lb
